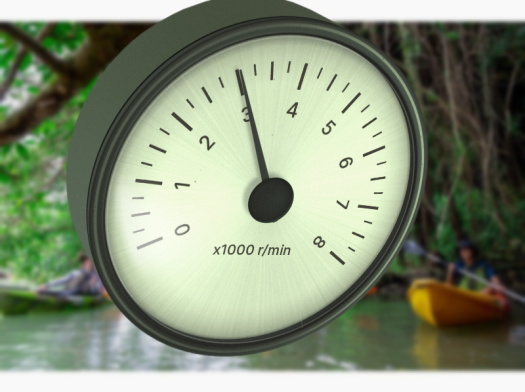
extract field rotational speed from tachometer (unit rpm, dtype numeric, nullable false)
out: 3000 rpm
